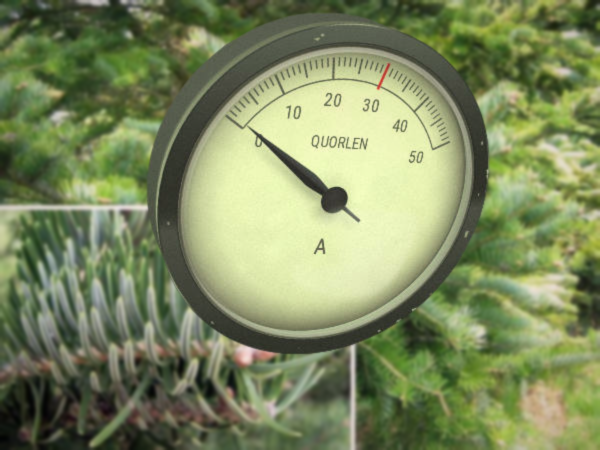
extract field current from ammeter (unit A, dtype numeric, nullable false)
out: 1 A
